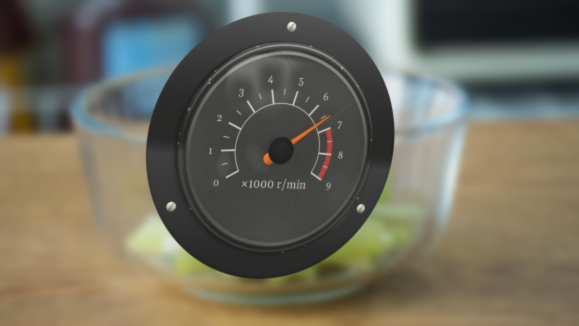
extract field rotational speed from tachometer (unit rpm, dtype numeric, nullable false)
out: 6500 rpm
